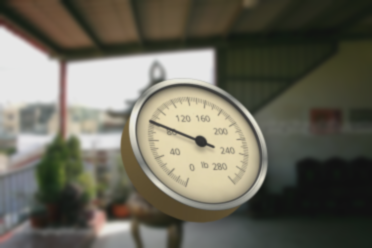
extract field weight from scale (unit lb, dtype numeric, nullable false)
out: 80 lb
